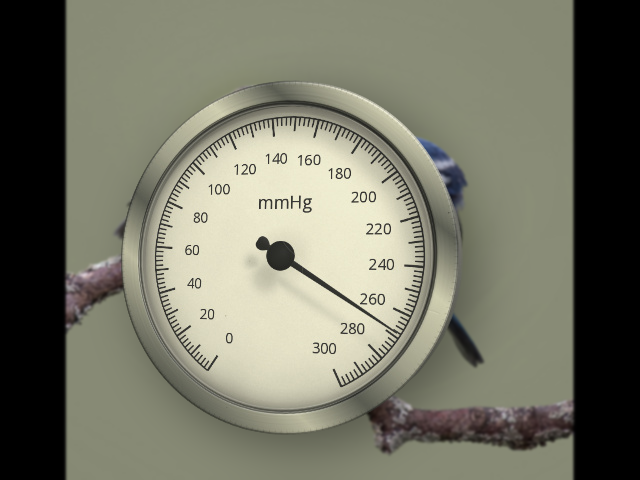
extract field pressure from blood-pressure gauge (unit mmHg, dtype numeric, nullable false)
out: 268 mmHg
